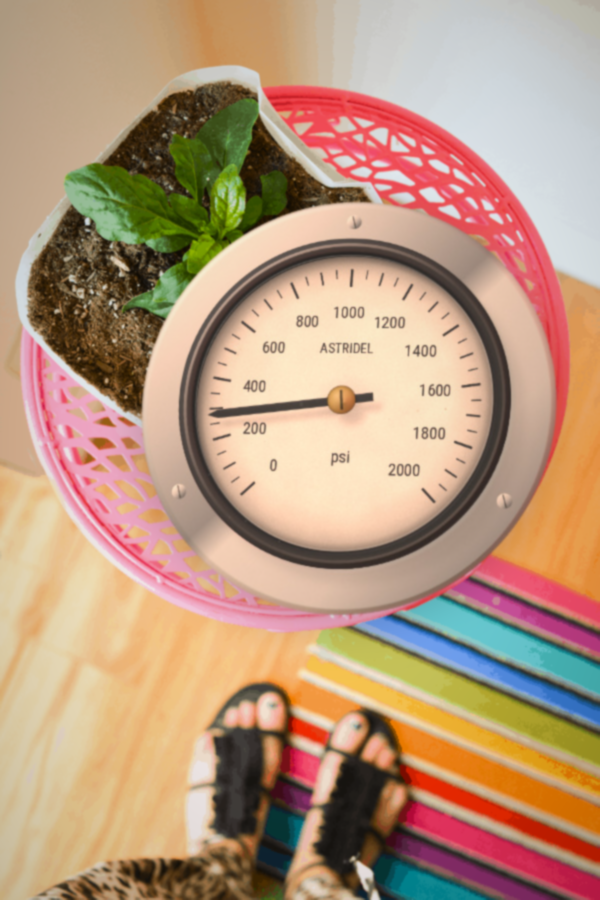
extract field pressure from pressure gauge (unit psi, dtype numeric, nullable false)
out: 275 psi
